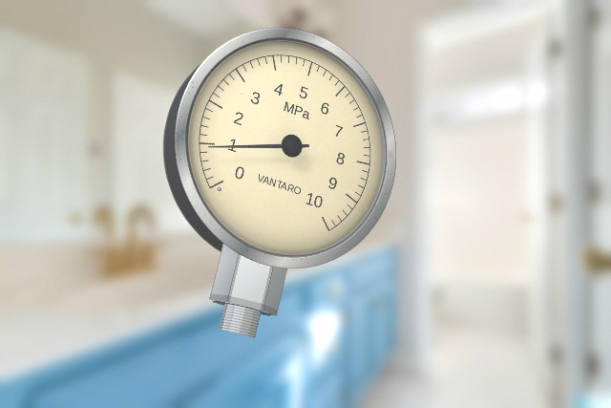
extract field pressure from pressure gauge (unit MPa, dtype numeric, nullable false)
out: 0.9 MPa
